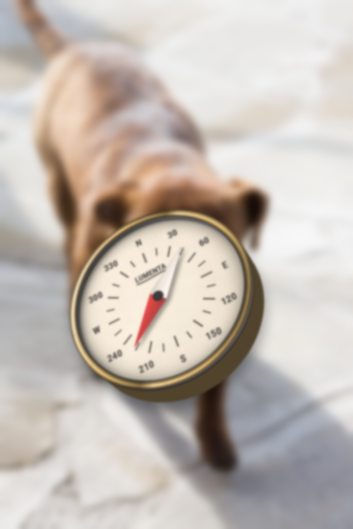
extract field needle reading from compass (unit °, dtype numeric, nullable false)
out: 225 °
